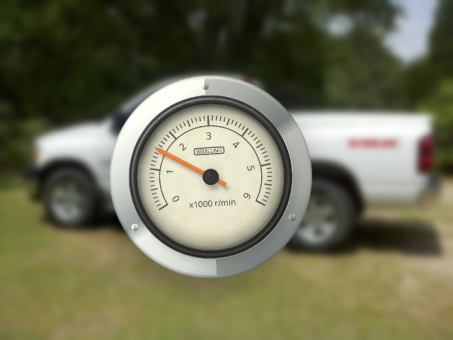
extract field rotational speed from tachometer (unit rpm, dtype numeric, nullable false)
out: 1500 rpm
